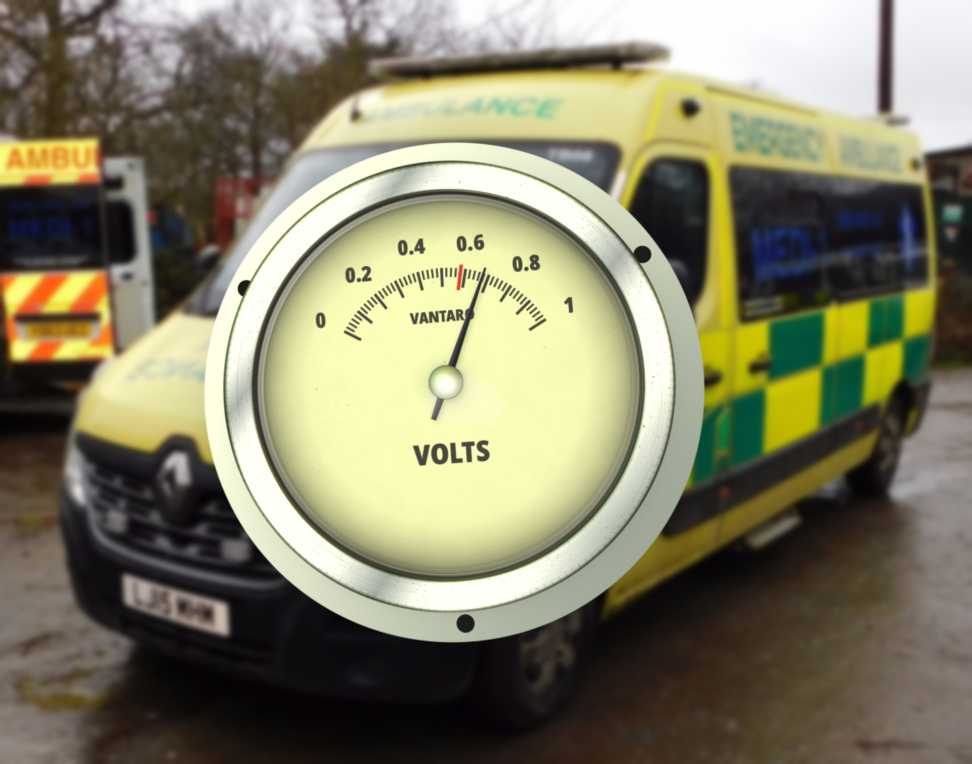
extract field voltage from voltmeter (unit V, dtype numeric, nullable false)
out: 0.68 V
